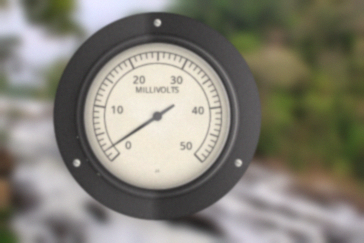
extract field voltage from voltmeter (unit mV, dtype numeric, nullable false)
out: 2 mV
